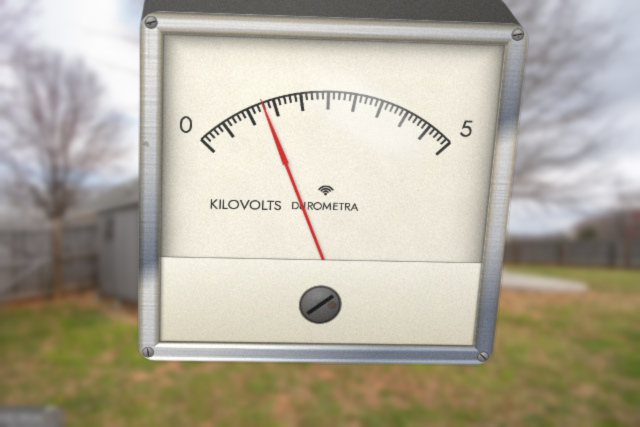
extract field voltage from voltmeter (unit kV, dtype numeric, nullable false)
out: 1.3 kV
